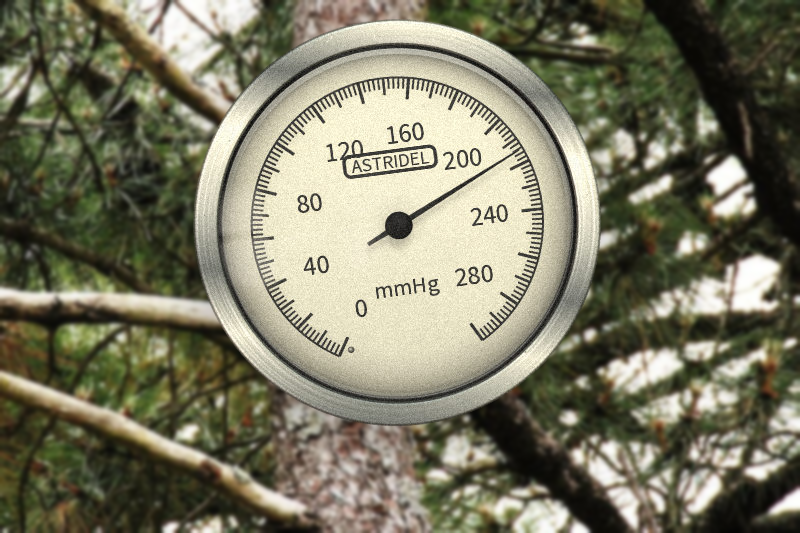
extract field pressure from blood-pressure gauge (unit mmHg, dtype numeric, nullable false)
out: 214 mmHg
